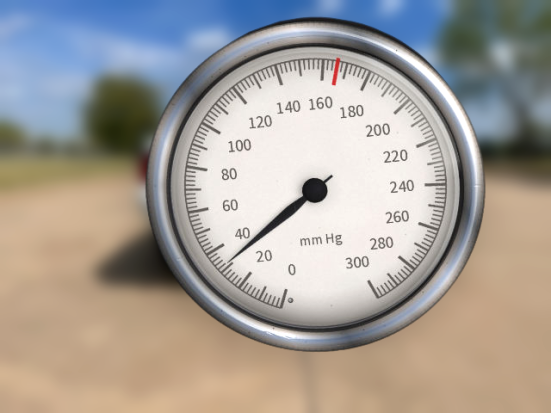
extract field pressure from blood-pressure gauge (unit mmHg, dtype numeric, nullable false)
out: 32 mmHg
